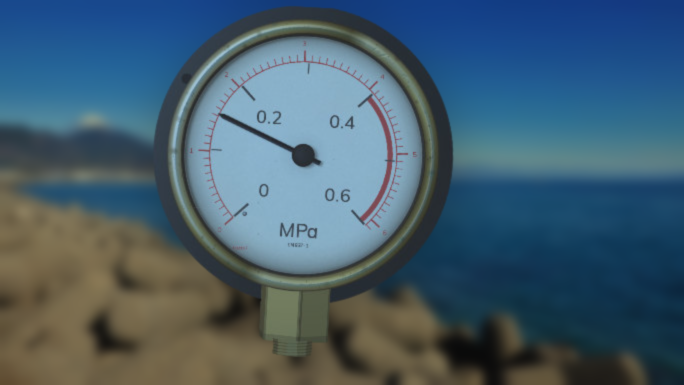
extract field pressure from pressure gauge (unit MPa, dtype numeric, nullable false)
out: 0.15 MPa
